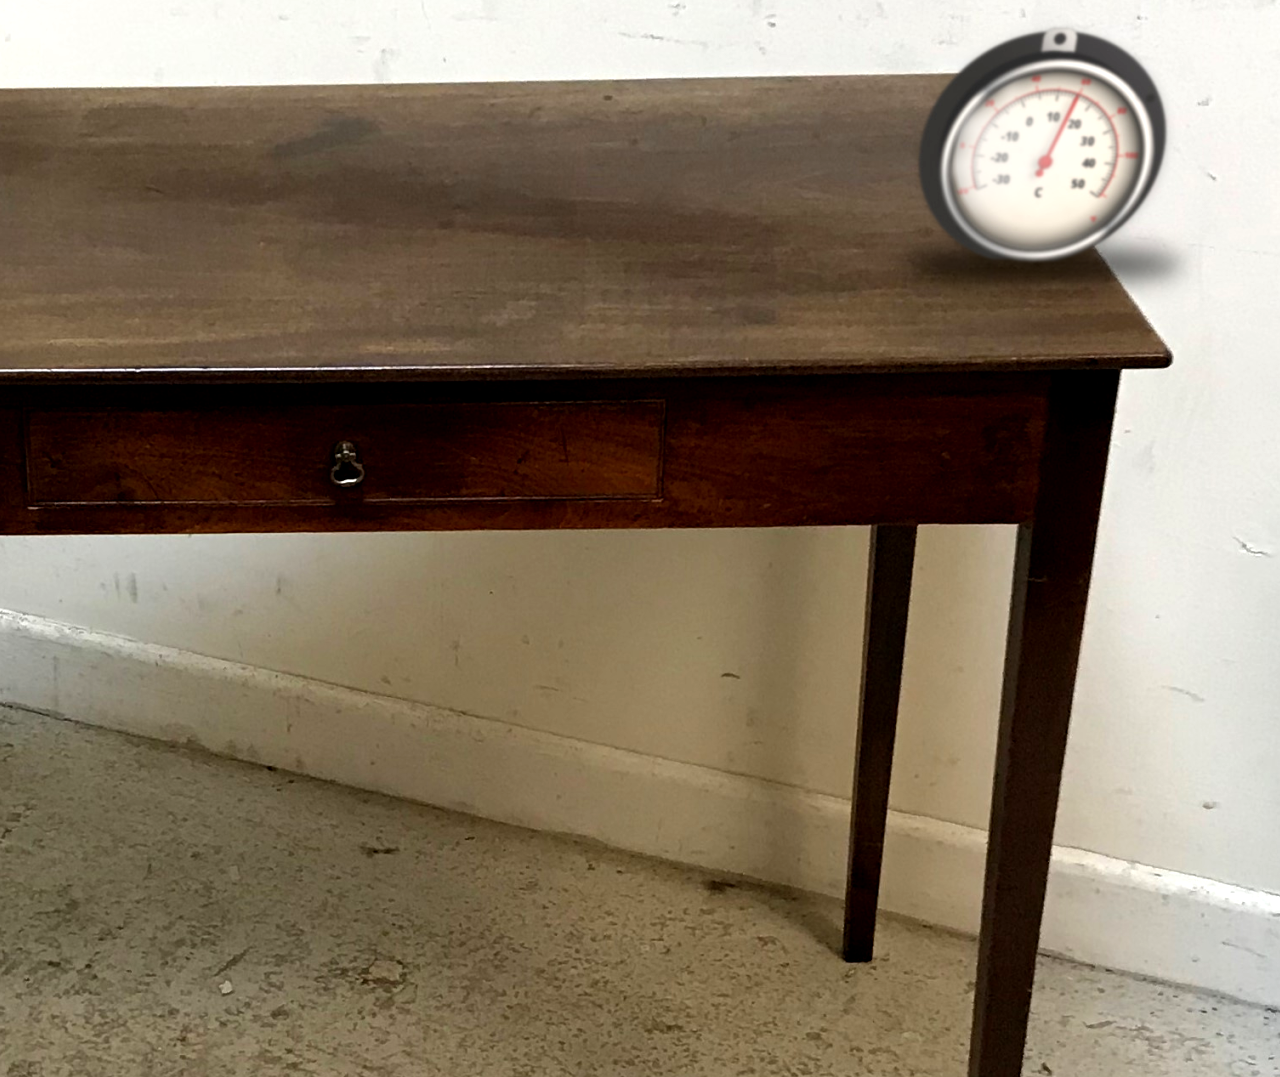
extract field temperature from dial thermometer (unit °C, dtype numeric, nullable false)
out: 15 °C
